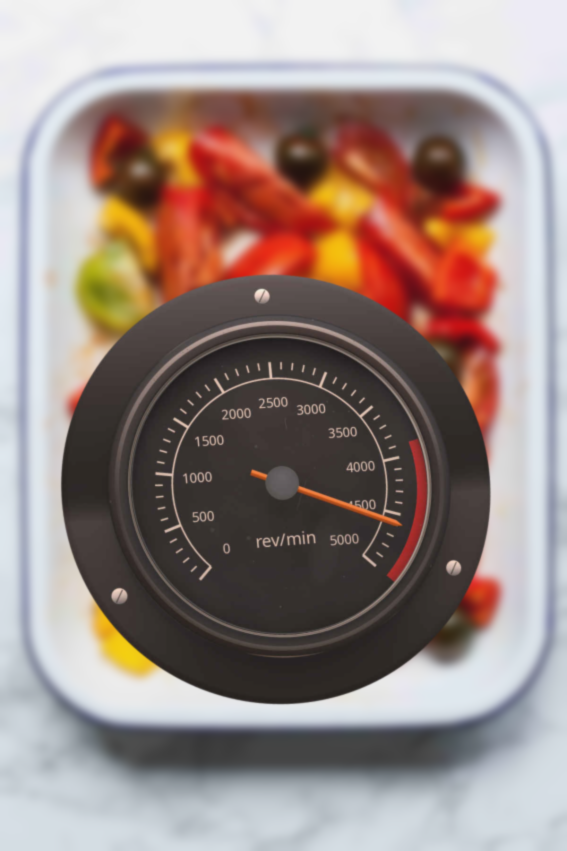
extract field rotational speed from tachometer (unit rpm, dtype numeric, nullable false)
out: 4600 rpm
